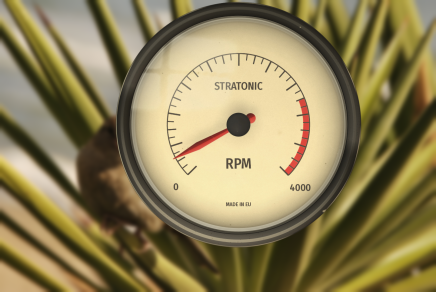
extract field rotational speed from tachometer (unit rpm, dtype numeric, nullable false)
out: 250 rpm
